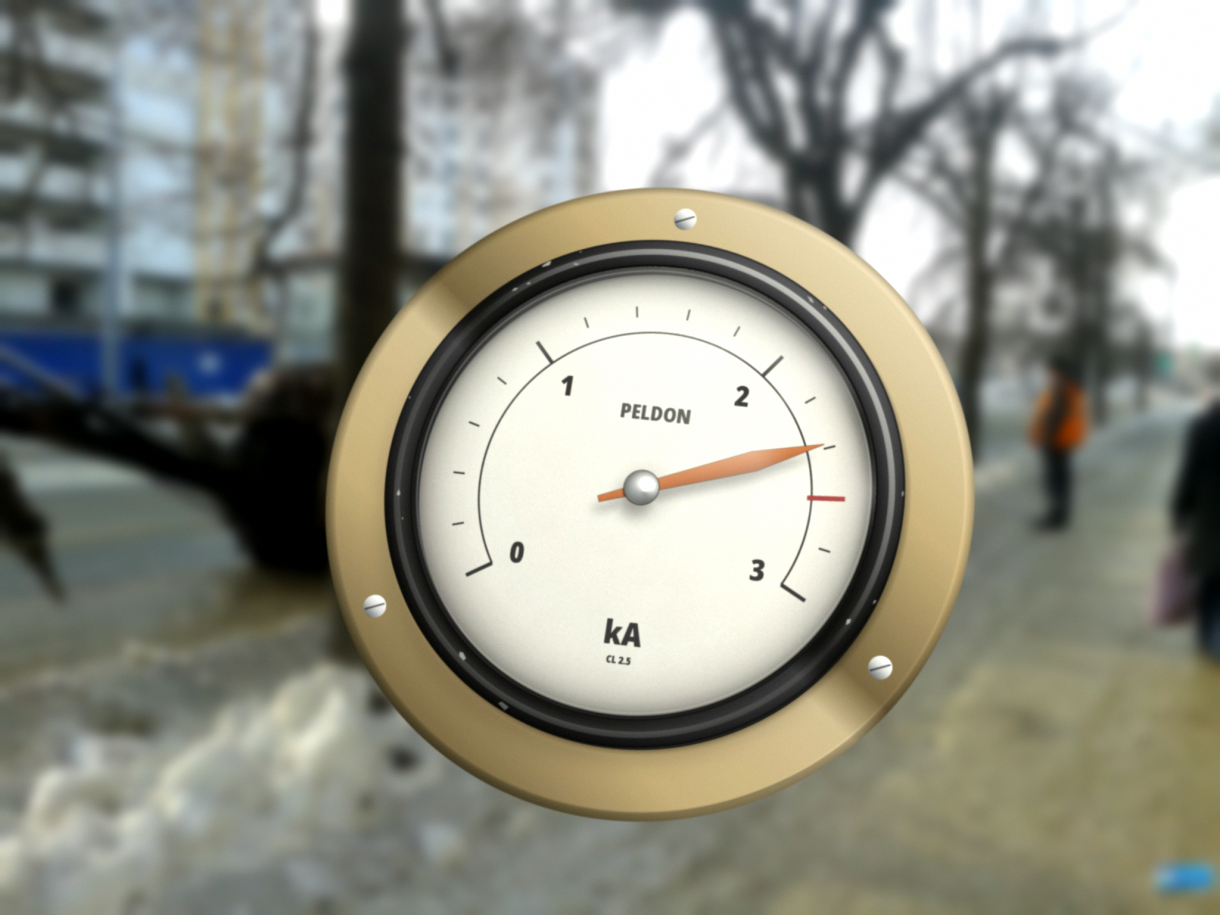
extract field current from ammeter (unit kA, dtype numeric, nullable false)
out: 2.4 kA
